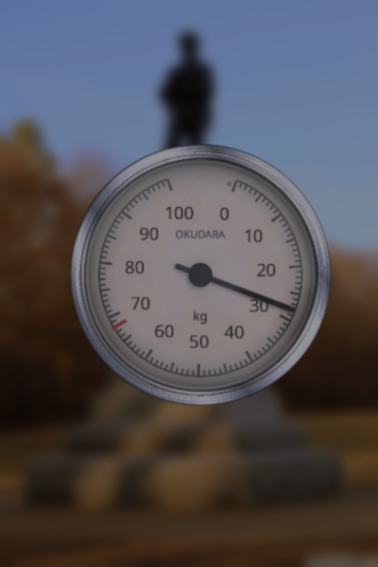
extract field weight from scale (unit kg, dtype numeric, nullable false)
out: 28 kg
